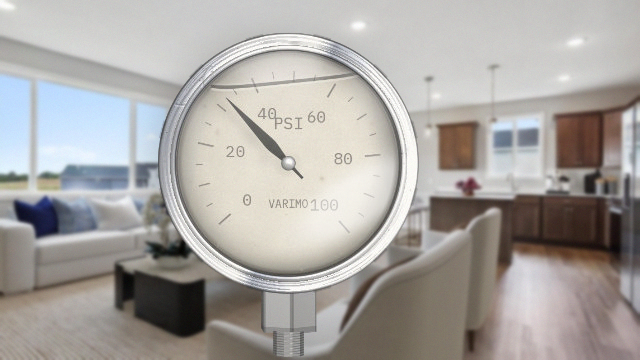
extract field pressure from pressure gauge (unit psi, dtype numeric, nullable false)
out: 32.5 psi
